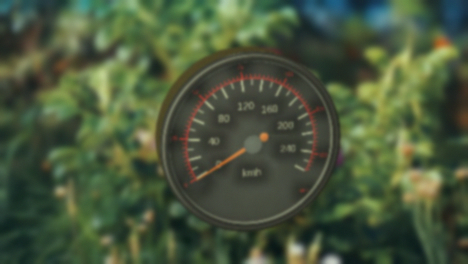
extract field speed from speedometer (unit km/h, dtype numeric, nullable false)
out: 0 km/h
